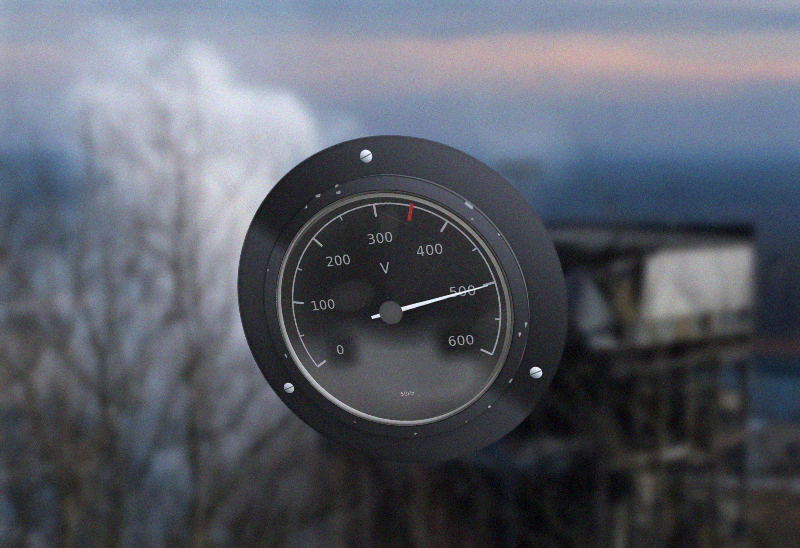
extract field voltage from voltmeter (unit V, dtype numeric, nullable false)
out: 500 V
